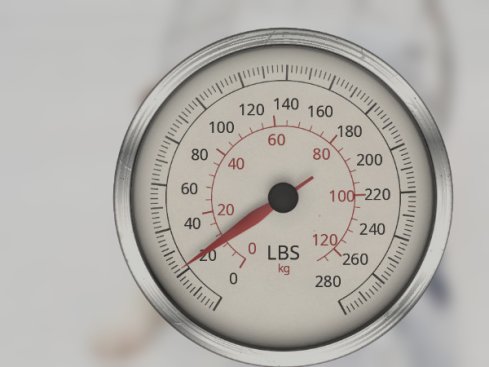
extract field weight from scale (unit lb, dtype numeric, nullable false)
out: 22 lb
